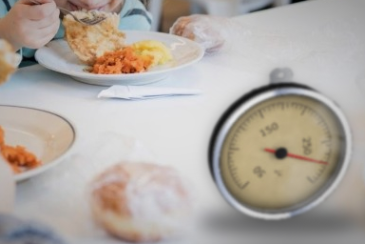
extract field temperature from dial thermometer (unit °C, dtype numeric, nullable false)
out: 275 °C
